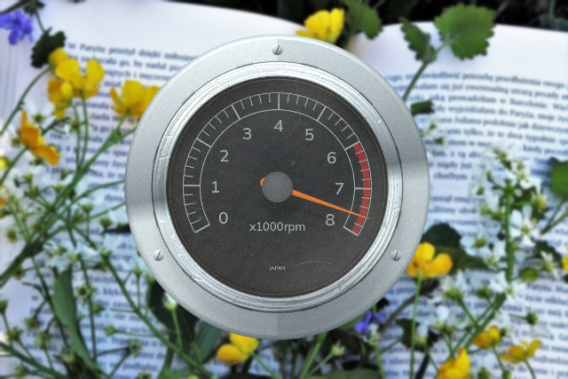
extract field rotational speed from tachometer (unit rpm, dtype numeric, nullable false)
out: 7600 rpm
